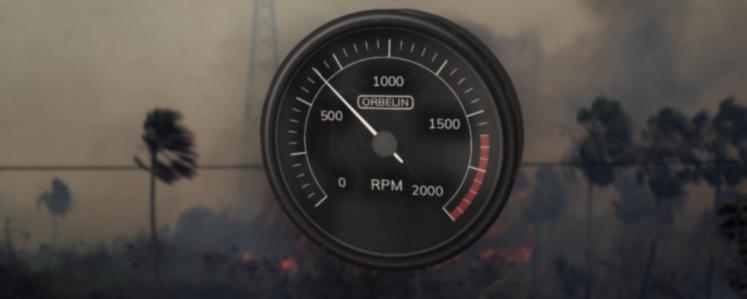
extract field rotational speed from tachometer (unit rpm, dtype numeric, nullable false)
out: 650 rpm
